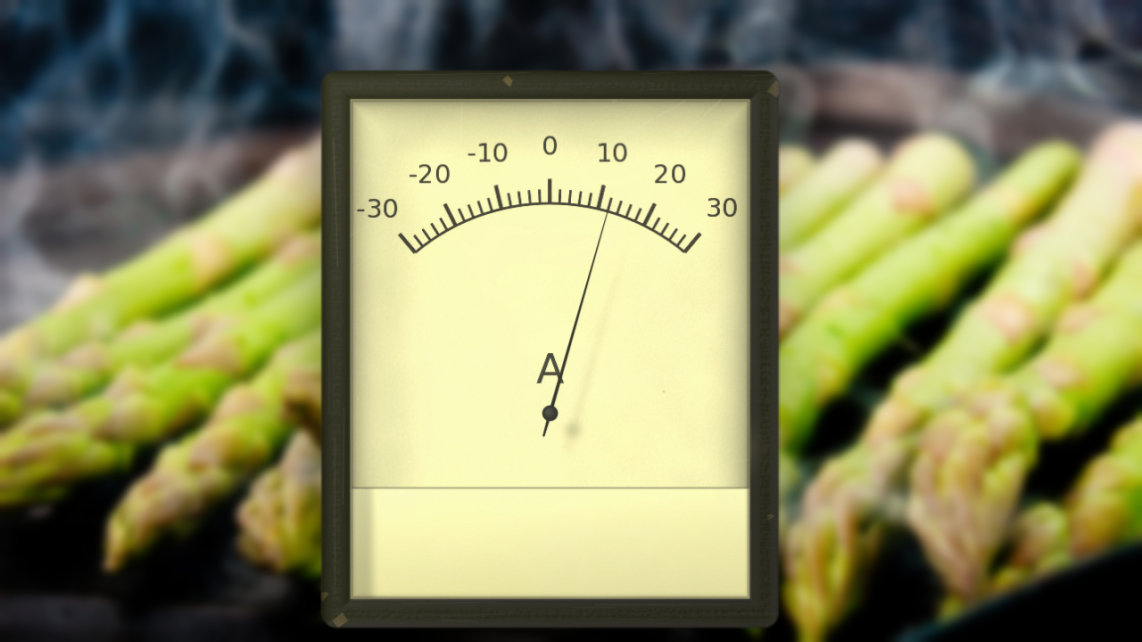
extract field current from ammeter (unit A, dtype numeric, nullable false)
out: 12 A
